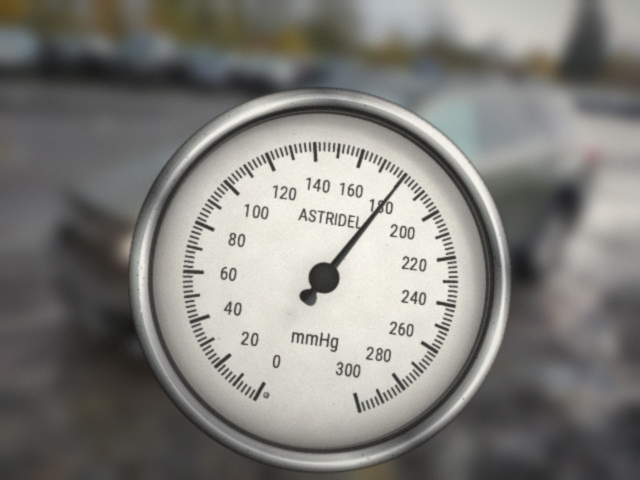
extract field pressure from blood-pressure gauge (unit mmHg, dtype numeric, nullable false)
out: 180 mmHg
